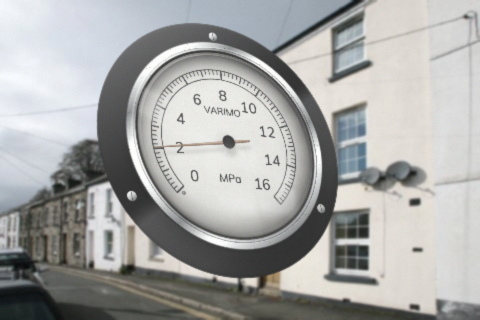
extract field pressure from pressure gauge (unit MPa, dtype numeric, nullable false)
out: 2 MPa
